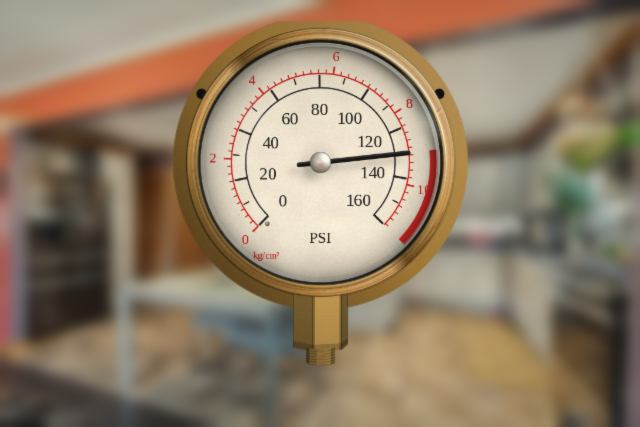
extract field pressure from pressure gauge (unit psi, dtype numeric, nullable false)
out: 130 psi
